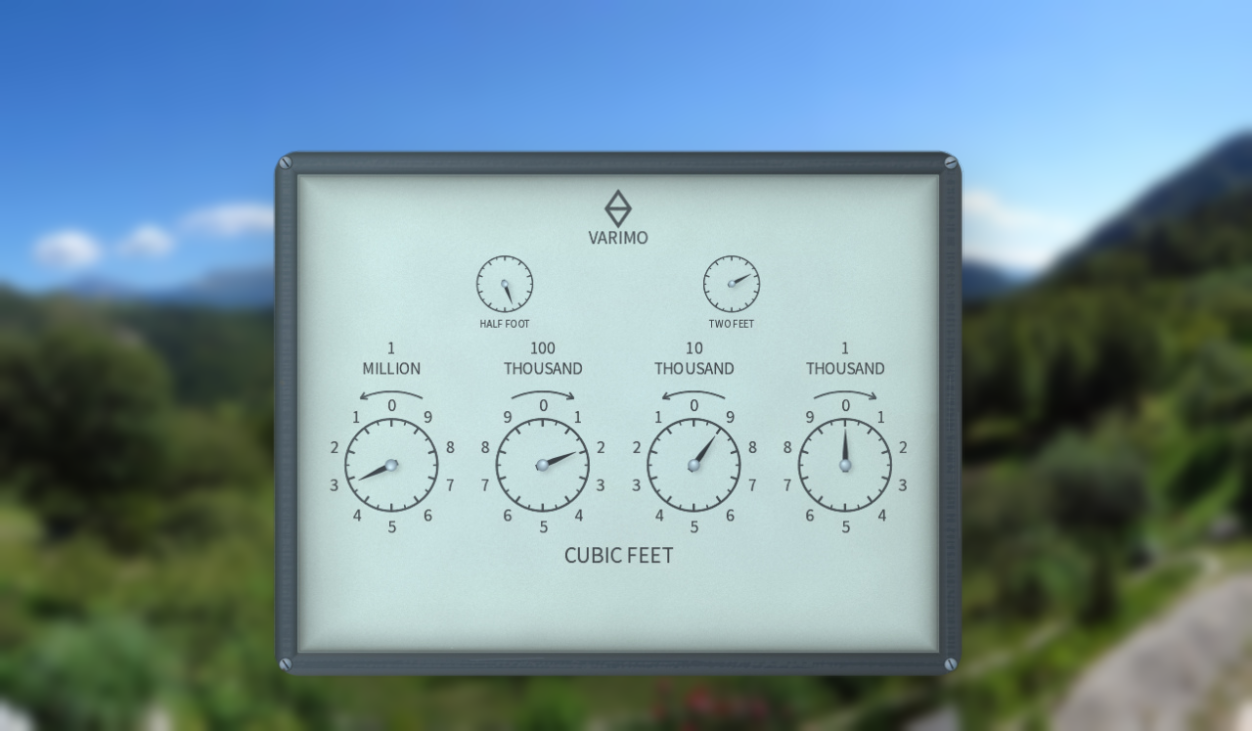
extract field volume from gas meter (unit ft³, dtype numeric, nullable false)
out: 319000 ft³
